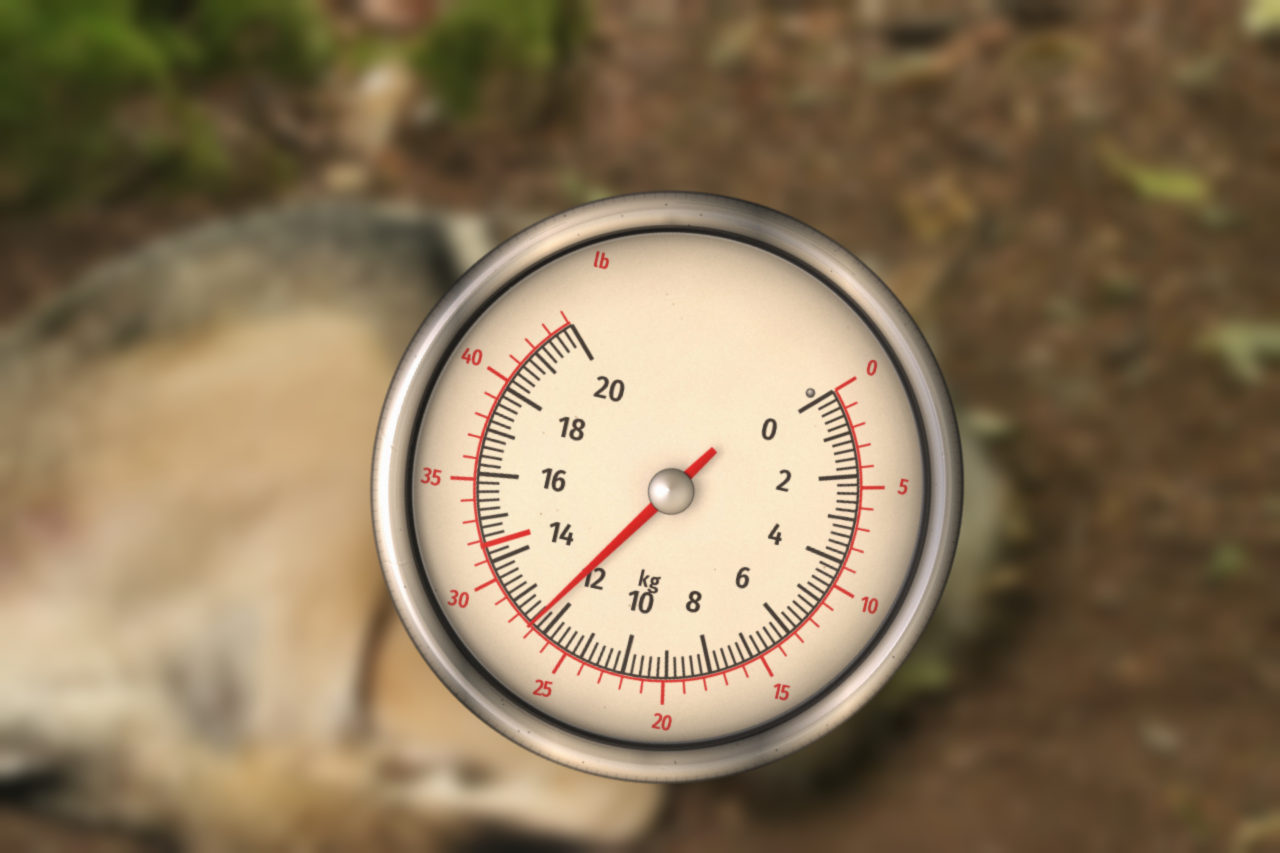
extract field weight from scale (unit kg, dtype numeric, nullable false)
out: 12.4 kg
